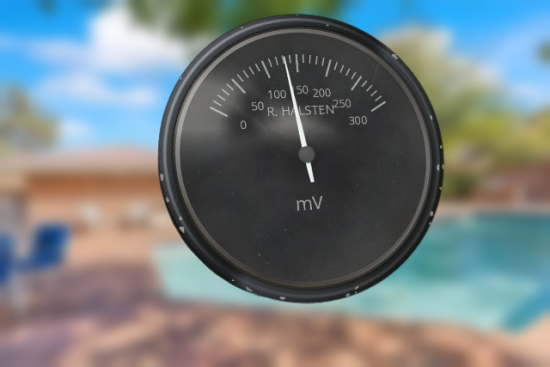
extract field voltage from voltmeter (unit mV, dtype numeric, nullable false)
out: 130 mV
